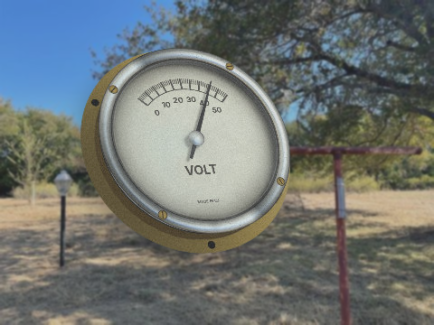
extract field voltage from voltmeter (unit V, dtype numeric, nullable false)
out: 40 V
